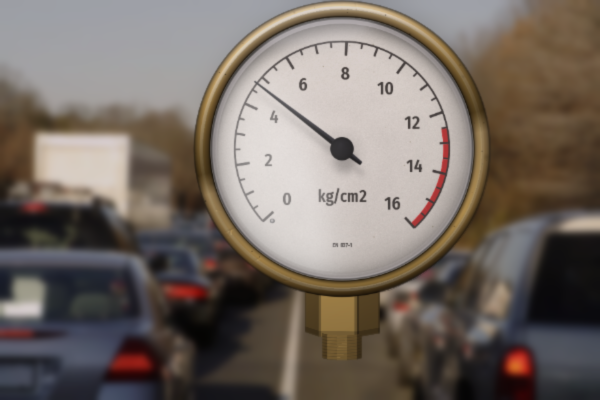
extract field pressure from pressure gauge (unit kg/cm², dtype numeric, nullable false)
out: 4.75 kg/cm²
